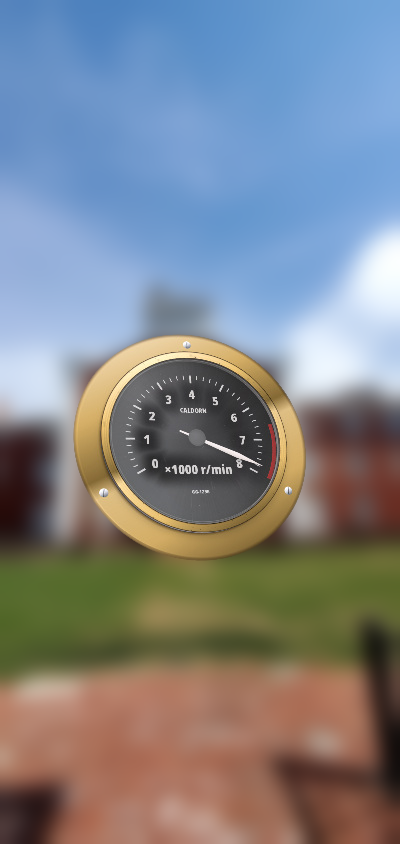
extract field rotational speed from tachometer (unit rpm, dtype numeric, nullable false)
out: 7800 rpm
